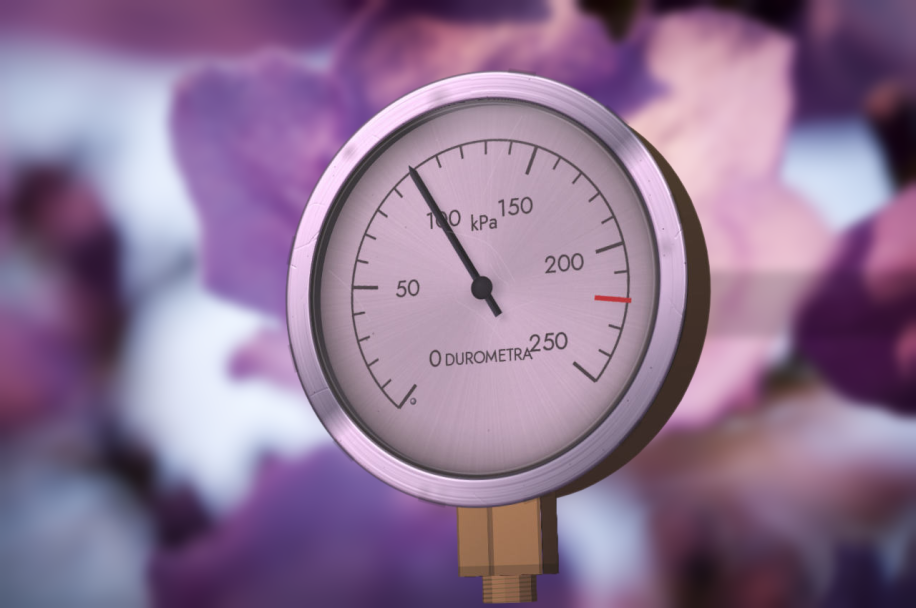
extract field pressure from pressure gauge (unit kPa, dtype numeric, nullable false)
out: 100 kPa
